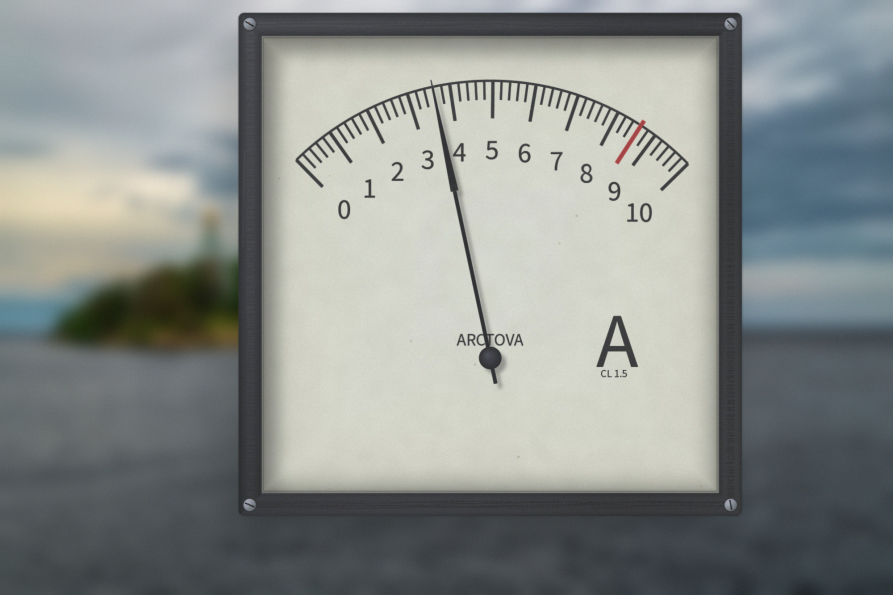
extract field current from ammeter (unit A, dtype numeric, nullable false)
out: 3.6 A
